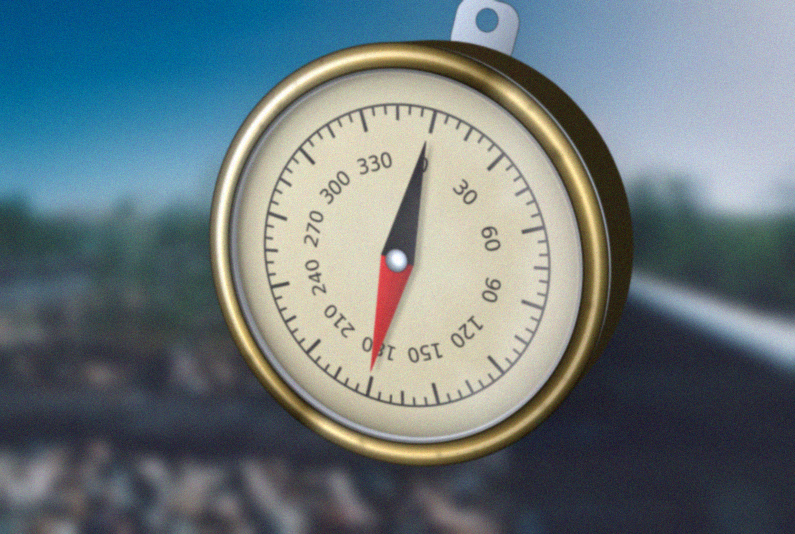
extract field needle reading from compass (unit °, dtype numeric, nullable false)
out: 180 °
